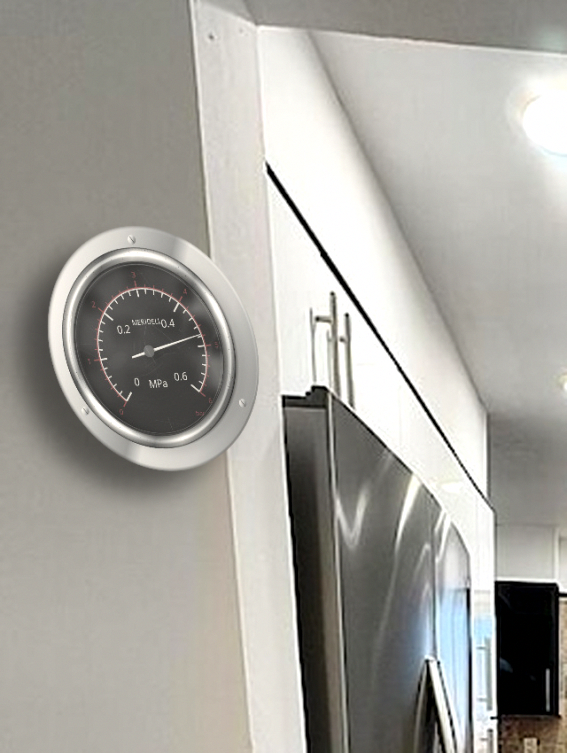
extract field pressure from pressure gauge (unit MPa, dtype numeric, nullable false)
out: 0.48 MPa
